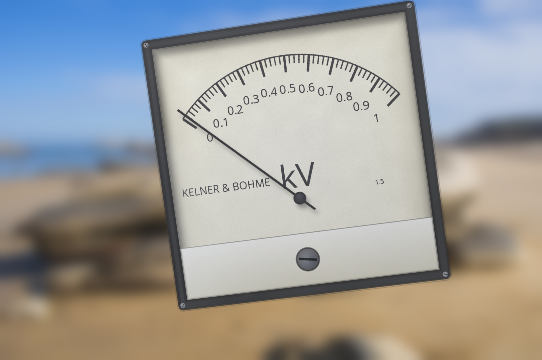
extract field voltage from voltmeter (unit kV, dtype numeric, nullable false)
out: 0.02 kV
